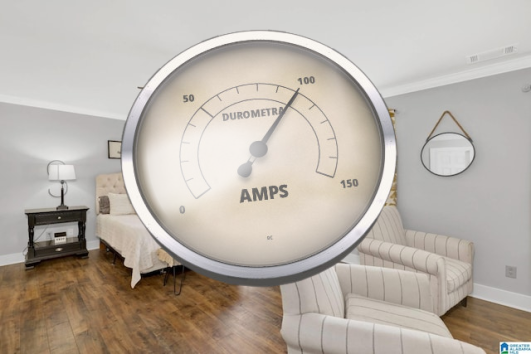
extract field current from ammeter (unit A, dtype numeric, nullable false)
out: 100 A
